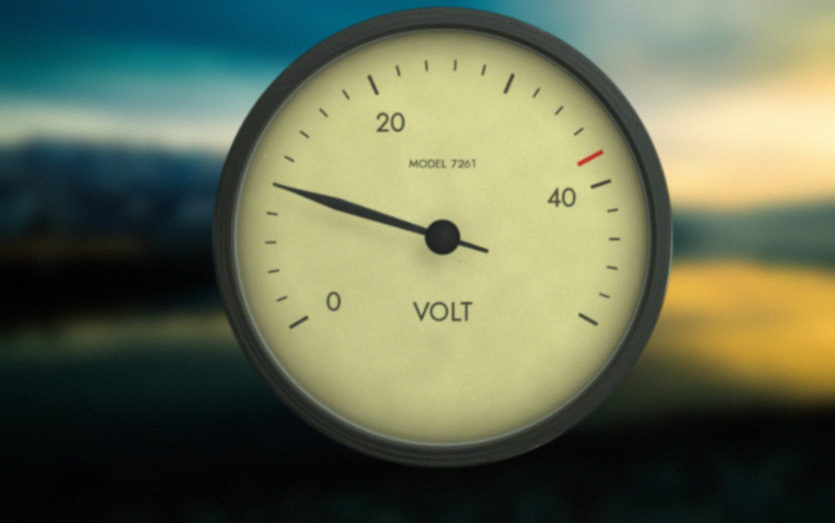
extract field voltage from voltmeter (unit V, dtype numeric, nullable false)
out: 10 V
